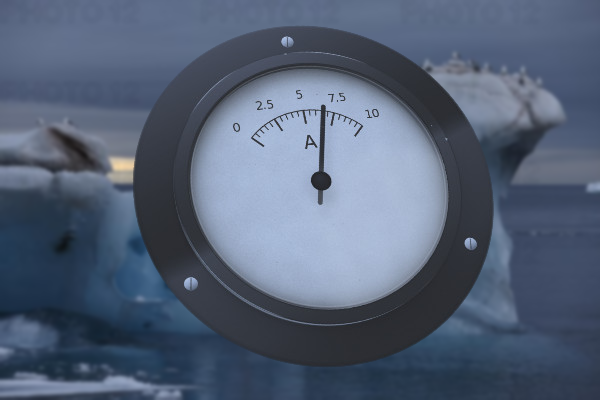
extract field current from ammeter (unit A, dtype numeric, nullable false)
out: 6.5 A
